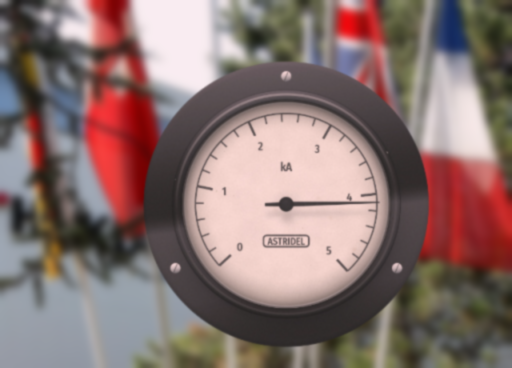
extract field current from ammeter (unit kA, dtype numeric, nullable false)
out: 4.1 kA
